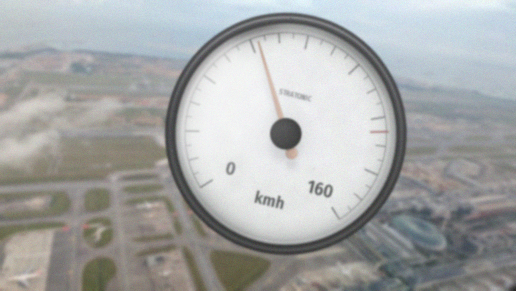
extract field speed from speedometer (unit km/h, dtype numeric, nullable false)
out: 62.5 km/h
